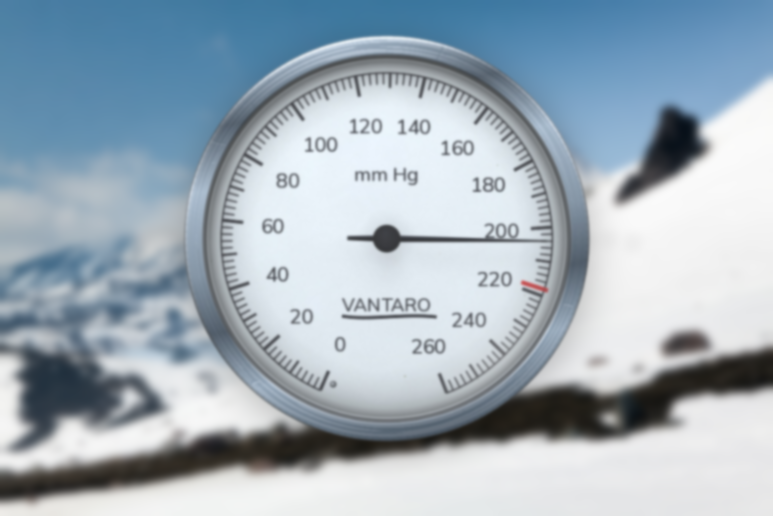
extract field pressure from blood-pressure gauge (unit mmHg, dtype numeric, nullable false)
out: 204 mmHg
